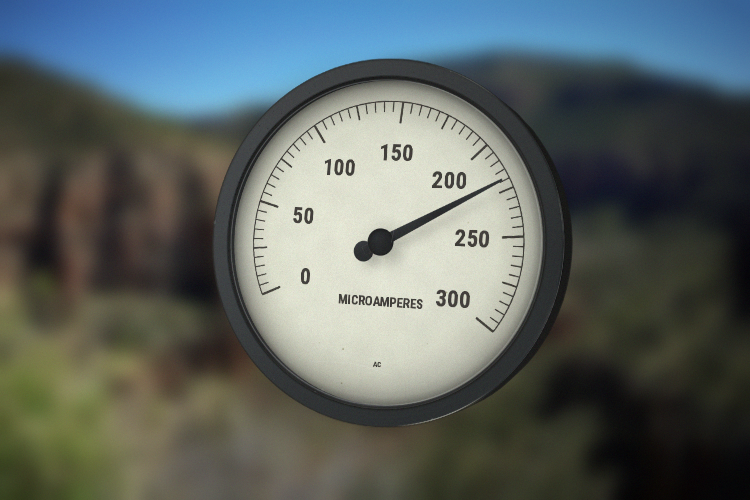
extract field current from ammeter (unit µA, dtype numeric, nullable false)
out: 220 µA
